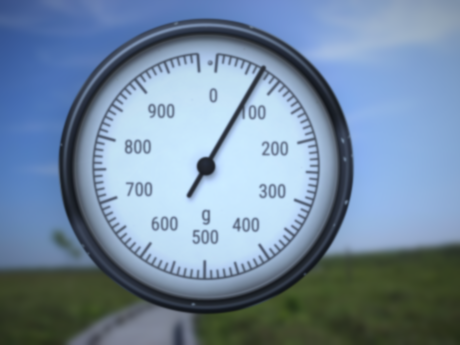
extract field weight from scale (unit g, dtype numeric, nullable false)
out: 70 g
